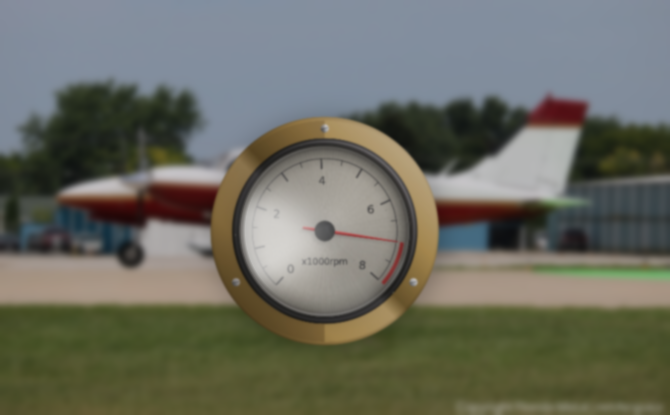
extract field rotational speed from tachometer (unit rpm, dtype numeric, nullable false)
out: 7000 rpm
